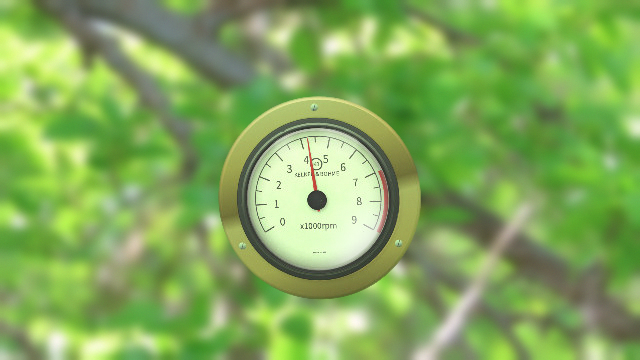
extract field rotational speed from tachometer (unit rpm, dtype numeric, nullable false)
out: 4250 rpm
